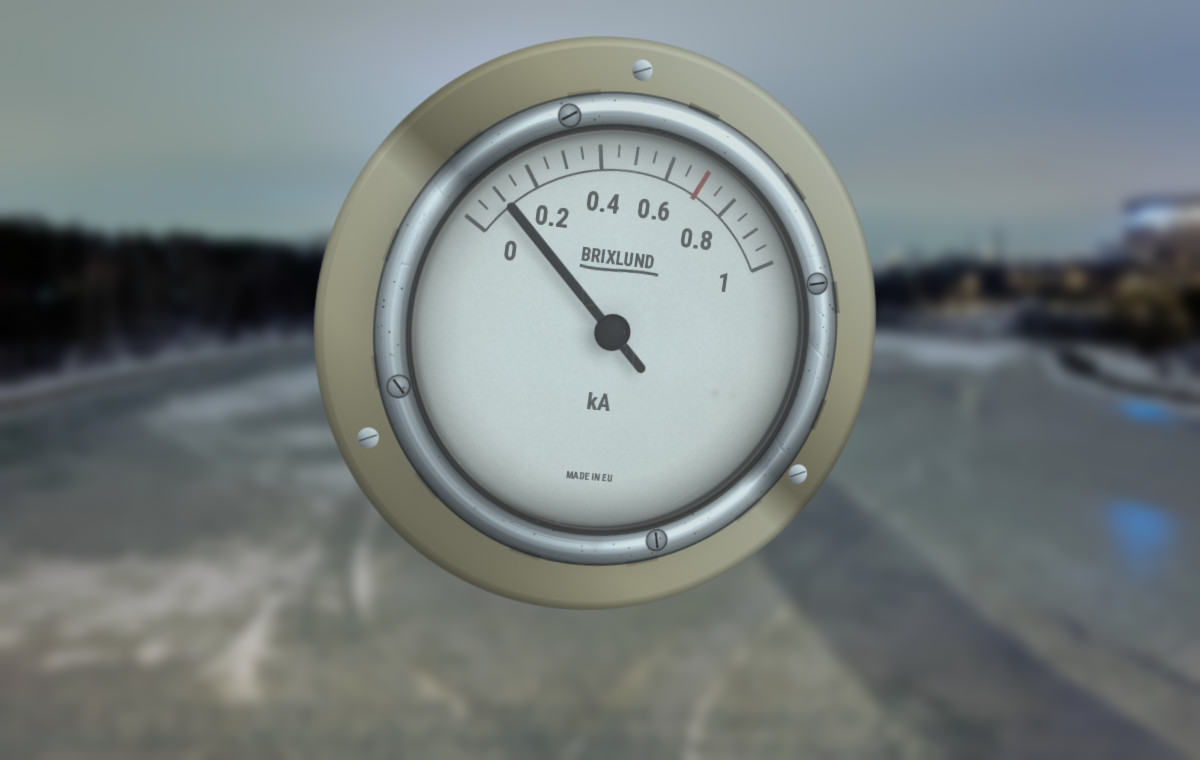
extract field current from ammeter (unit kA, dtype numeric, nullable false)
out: 0.1 kA
